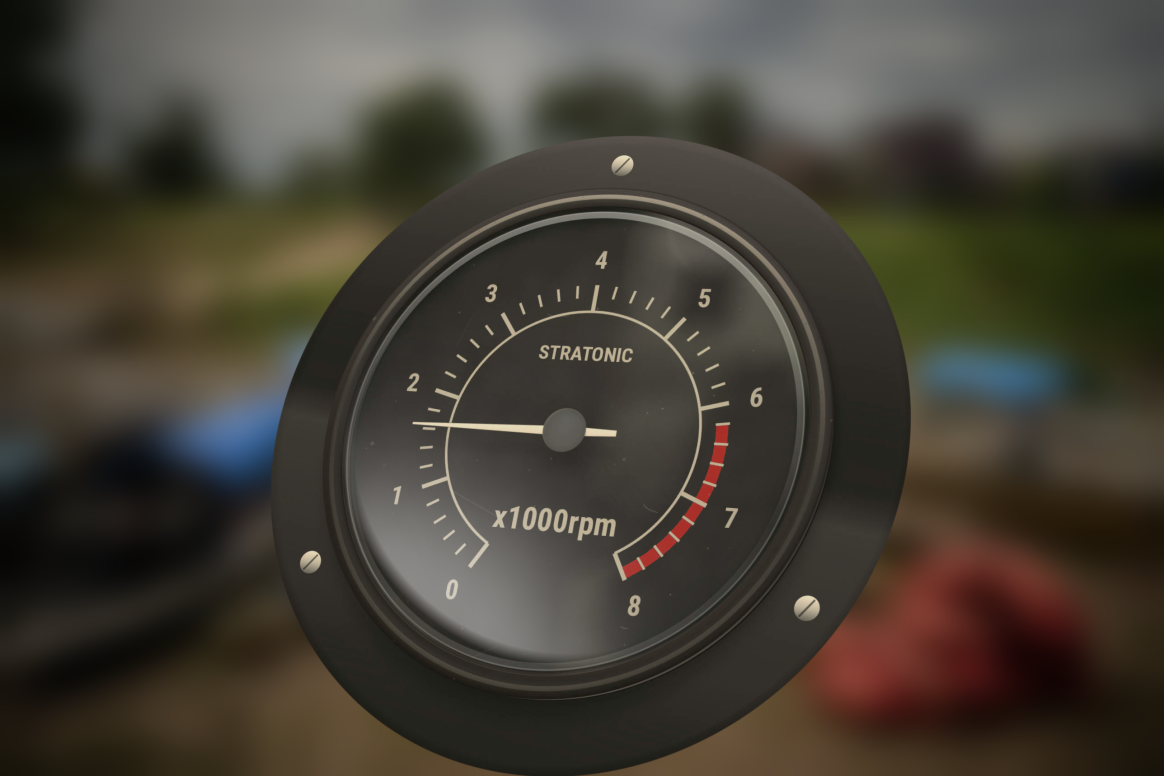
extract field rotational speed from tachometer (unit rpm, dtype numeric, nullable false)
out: 1600 rpm
